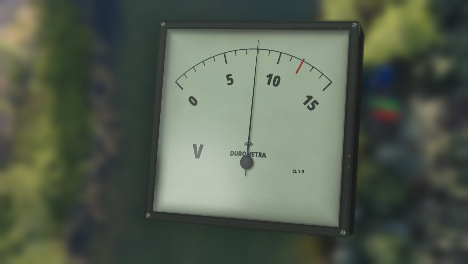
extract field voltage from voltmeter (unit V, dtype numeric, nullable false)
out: 8 V
